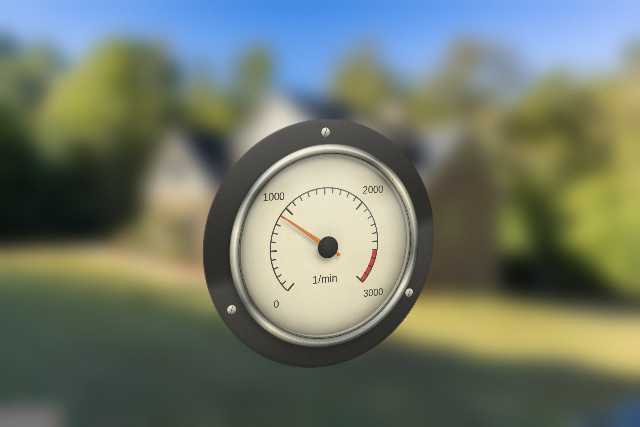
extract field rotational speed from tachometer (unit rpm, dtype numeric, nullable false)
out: 900 rpm
